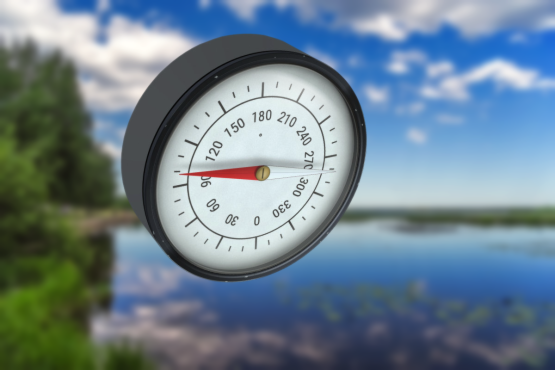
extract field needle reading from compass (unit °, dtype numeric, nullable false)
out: 100 °
